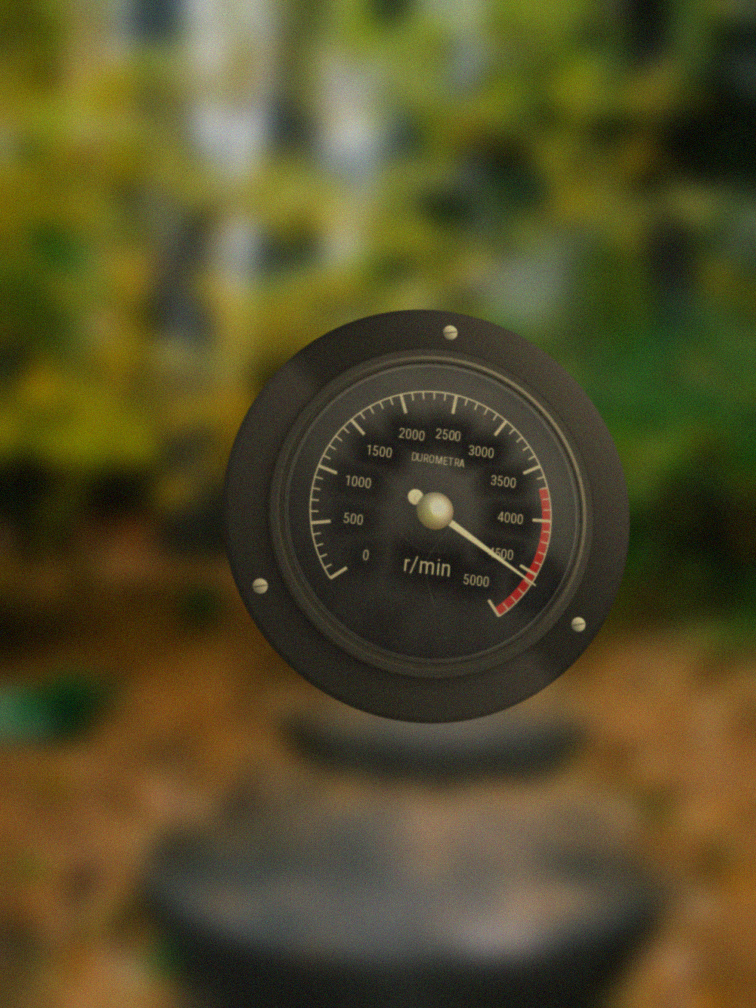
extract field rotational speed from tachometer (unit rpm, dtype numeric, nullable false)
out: 4600 rpm
